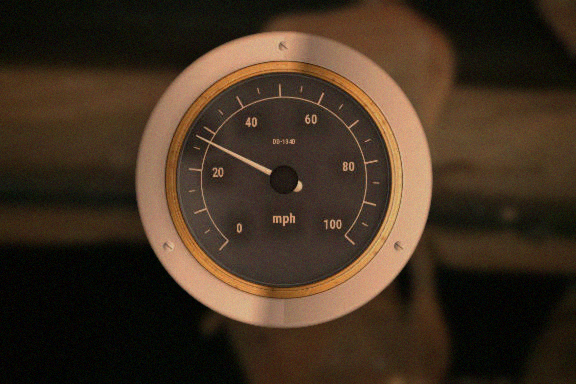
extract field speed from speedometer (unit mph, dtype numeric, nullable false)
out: 27.5 mph
